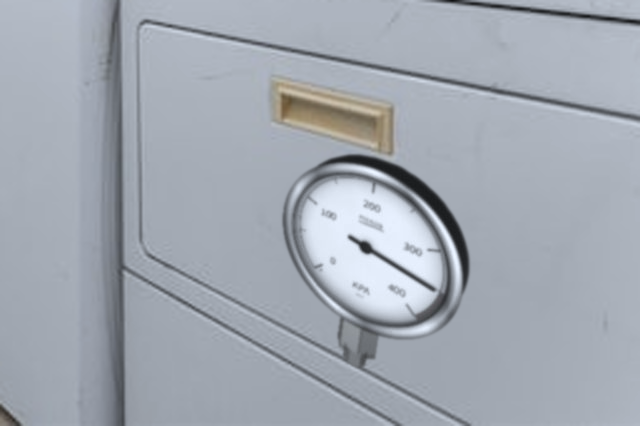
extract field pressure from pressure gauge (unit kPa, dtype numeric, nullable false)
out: 350 kPa
